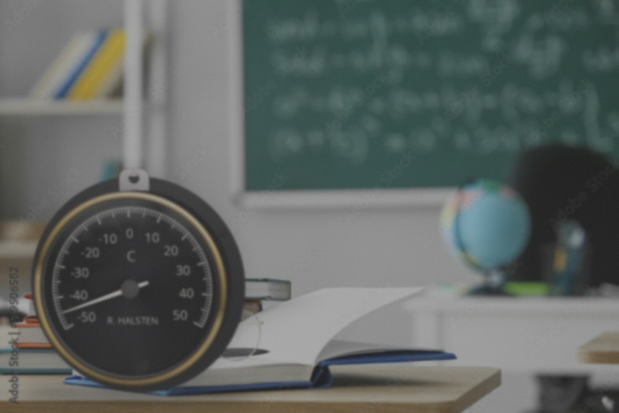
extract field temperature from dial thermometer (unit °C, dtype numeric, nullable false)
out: -45 °C
